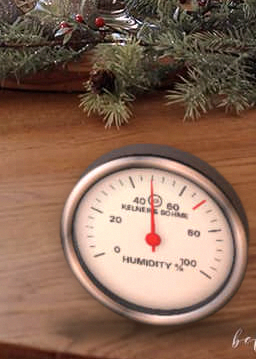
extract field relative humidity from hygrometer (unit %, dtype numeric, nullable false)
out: 48 %
